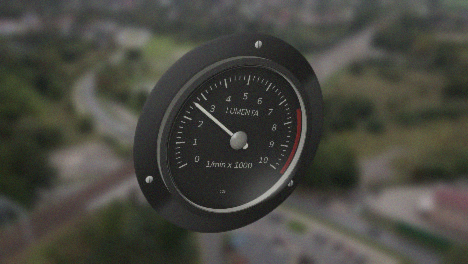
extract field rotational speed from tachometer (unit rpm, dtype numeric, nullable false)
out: 2600 rpm
